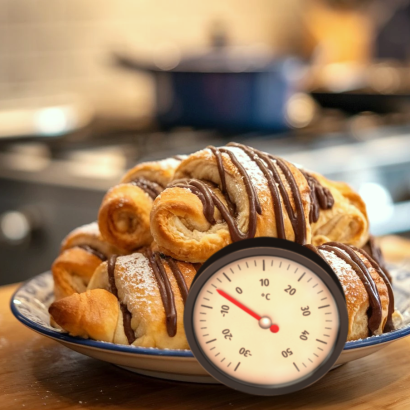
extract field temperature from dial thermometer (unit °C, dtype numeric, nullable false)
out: -4 °C
